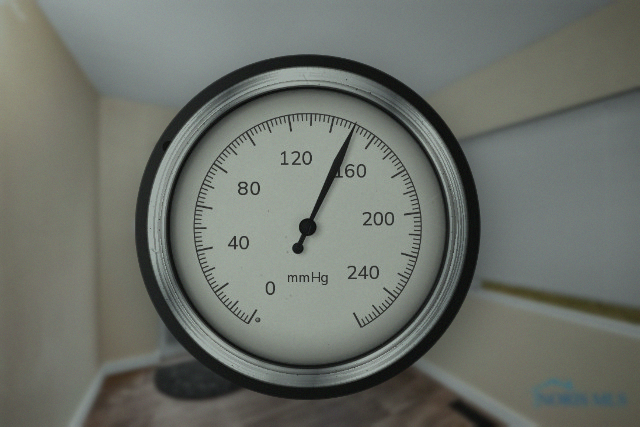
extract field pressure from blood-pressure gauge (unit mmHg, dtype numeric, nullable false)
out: 150 mmHg
